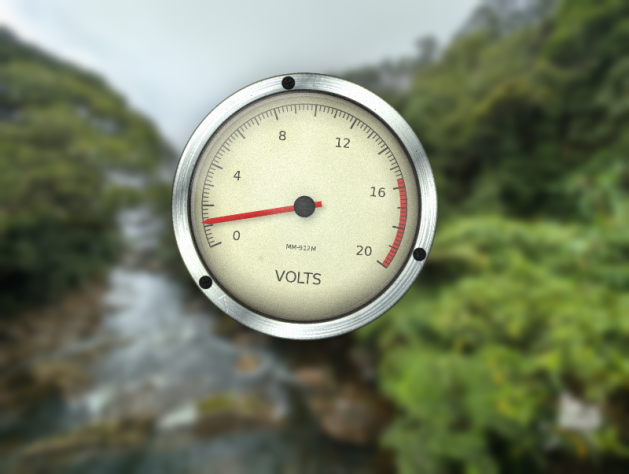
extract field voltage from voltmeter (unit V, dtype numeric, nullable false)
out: 1.2 V
